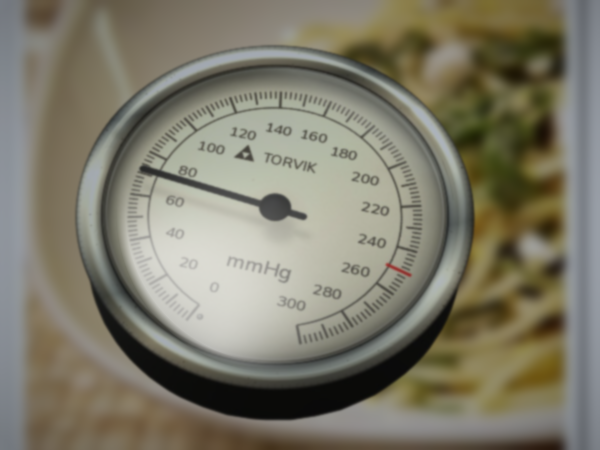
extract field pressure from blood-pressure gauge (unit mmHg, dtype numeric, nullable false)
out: 70 mmHg
